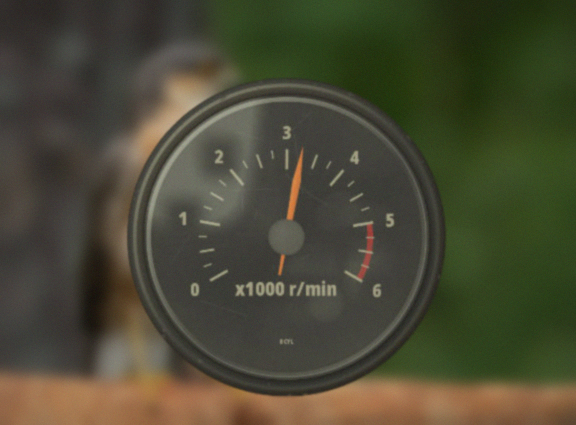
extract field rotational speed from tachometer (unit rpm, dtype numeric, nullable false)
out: 3250 rpm
